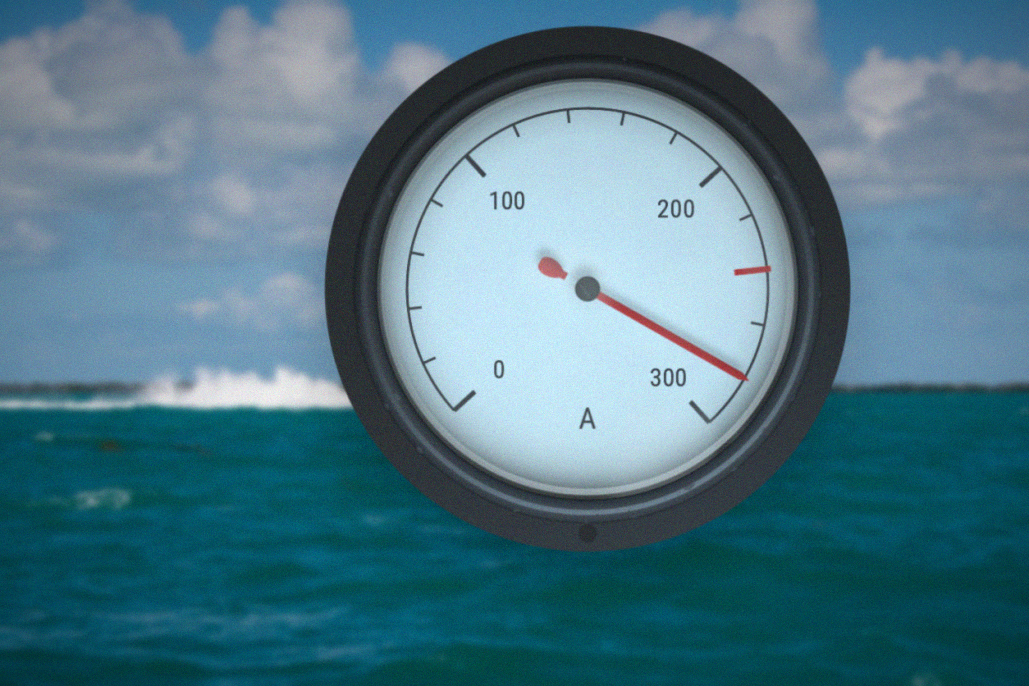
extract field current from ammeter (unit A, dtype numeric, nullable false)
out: 280 A
